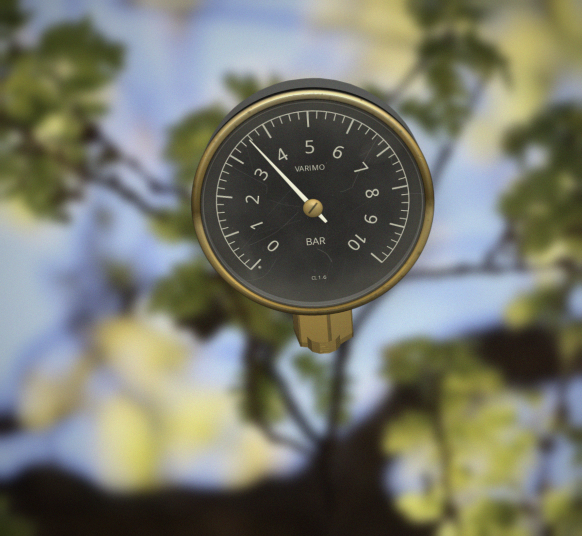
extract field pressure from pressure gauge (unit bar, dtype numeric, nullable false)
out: 3.6 bar
